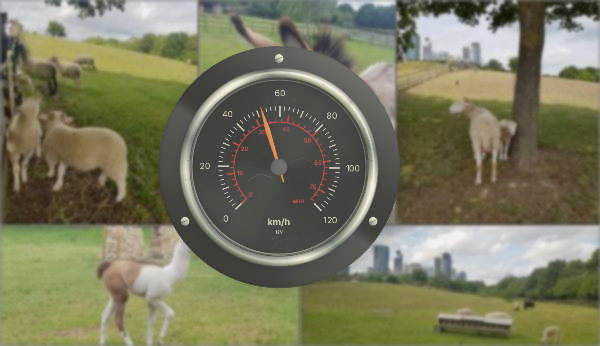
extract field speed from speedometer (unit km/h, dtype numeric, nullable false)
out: 52 km/h
